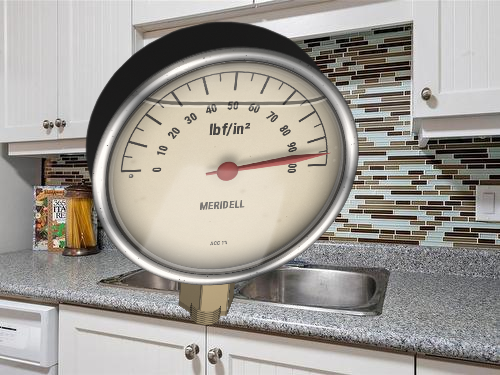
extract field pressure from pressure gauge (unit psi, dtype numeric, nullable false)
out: 95 psi
